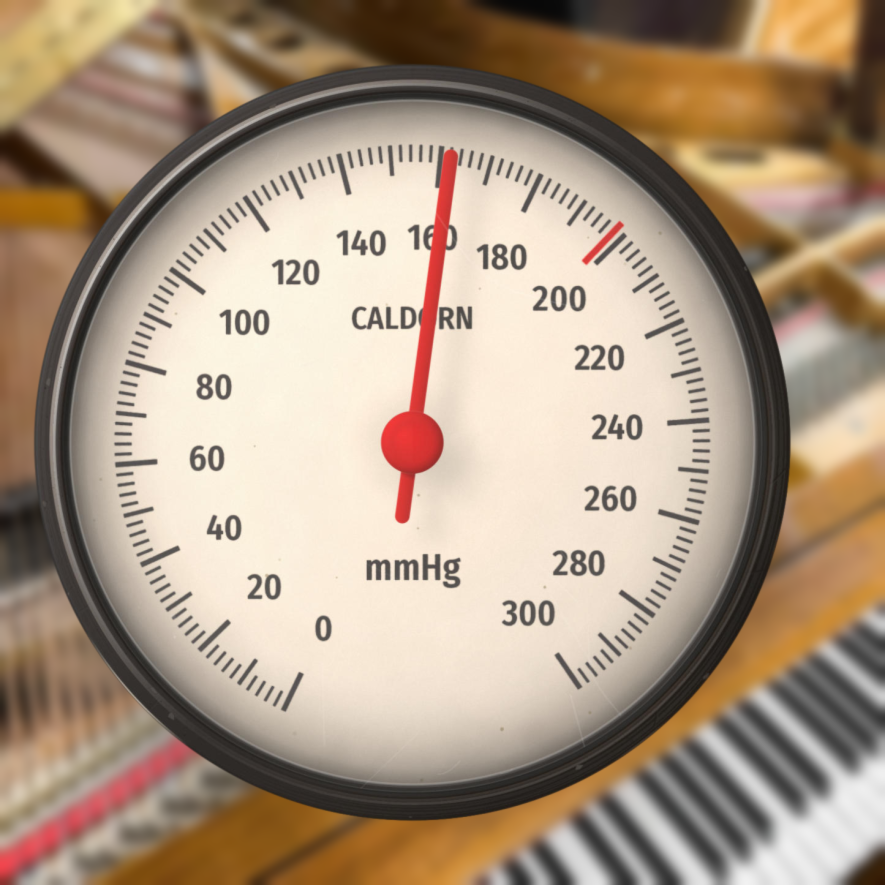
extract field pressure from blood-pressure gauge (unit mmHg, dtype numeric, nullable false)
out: 162 mmHg
